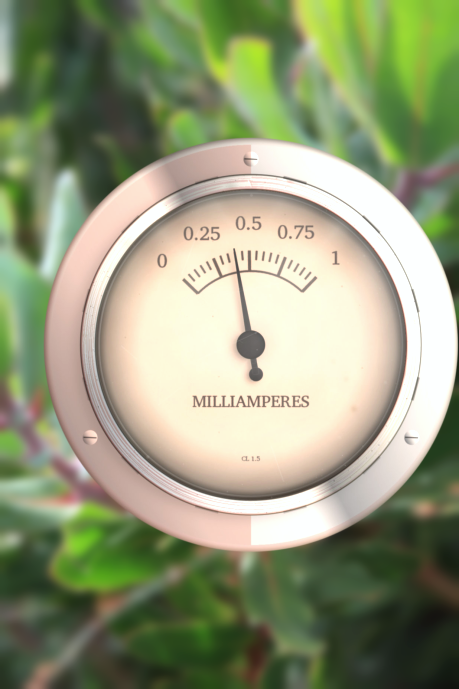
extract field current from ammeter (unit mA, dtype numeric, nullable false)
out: 0.4 mA
